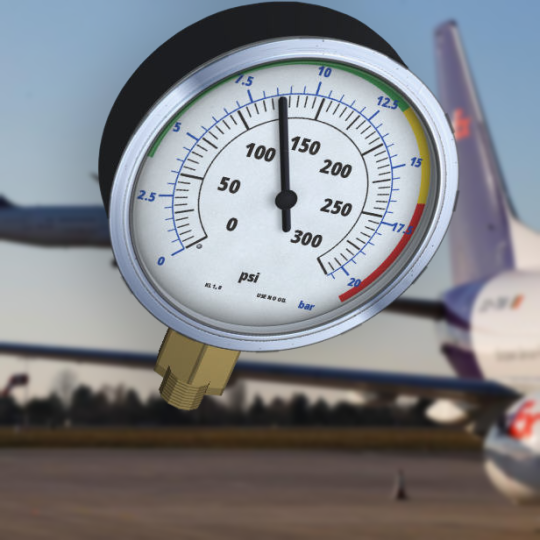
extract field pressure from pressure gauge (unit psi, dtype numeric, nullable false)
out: 125 psi
